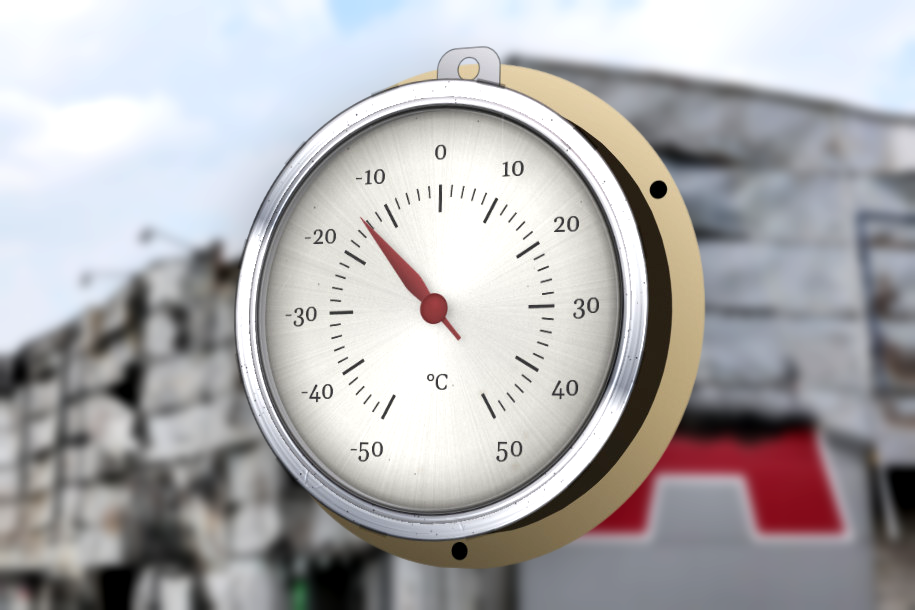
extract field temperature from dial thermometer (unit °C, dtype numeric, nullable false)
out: -14 °C
